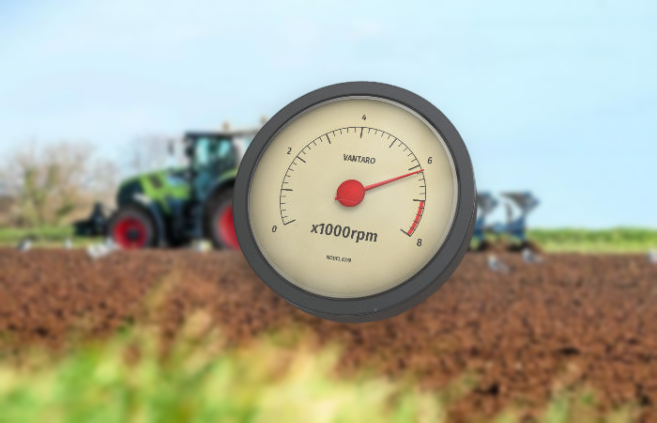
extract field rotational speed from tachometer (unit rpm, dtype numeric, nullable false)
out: 6200 rpm
